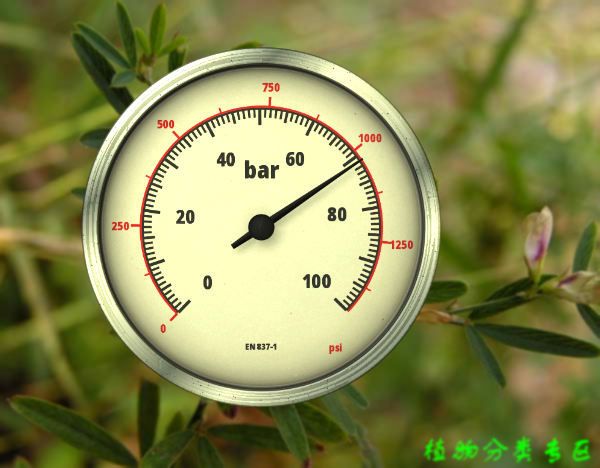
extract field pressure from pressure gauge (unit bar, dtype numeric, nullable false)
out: 71 bar
